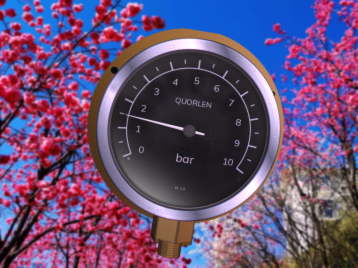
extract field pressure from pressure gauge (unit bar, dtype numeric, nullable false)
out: 1.5 bar
